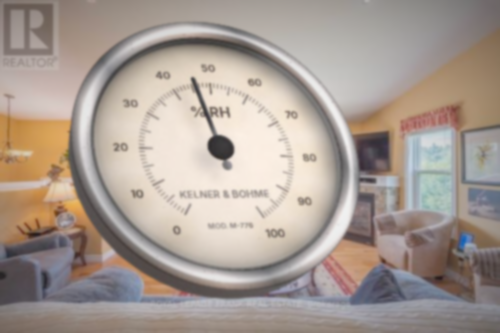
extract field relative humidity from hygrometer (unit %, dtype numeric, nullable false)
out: 45 %
